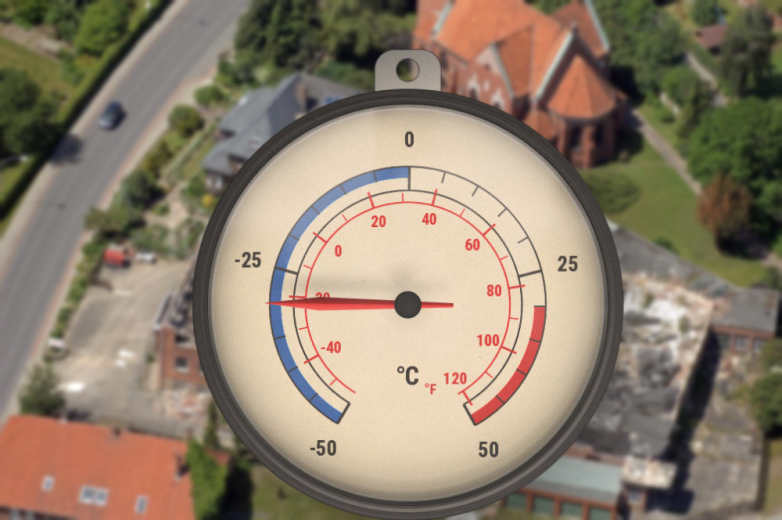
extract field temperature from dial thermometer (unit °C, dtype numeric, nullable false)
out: -30 °C
